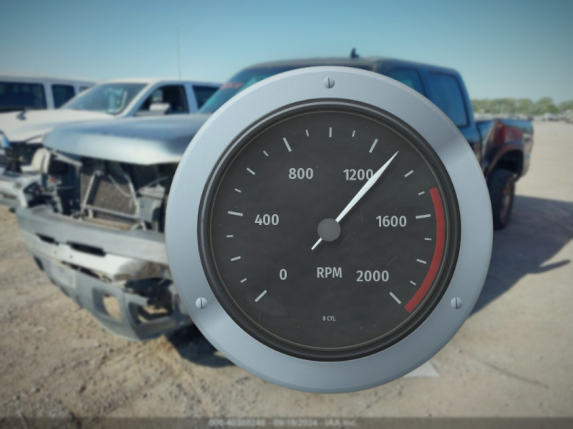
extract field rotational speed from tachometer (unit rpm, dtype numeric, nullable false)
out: 1300 rpm
